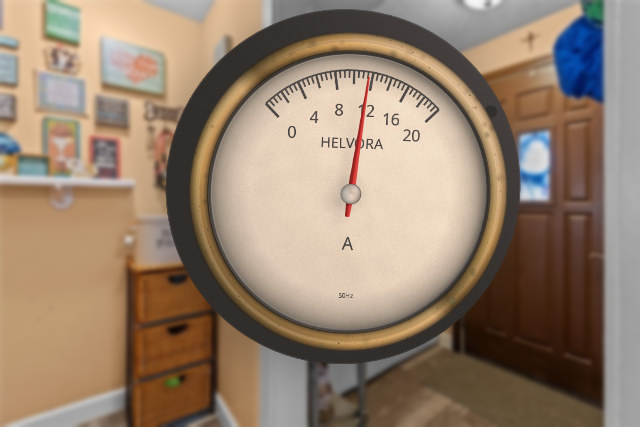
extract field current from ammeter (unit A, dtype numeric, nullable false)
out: 11.5 A
